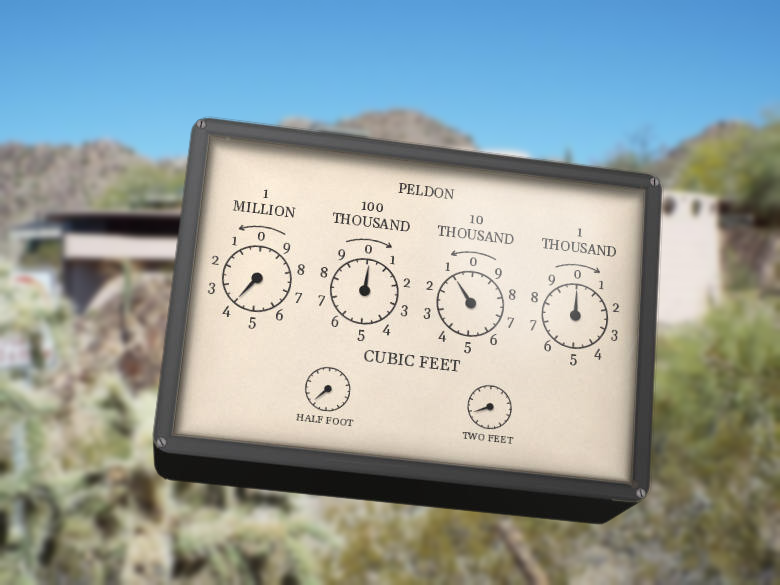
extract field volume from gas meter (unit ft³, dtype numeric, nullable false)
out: 401000 ft³
